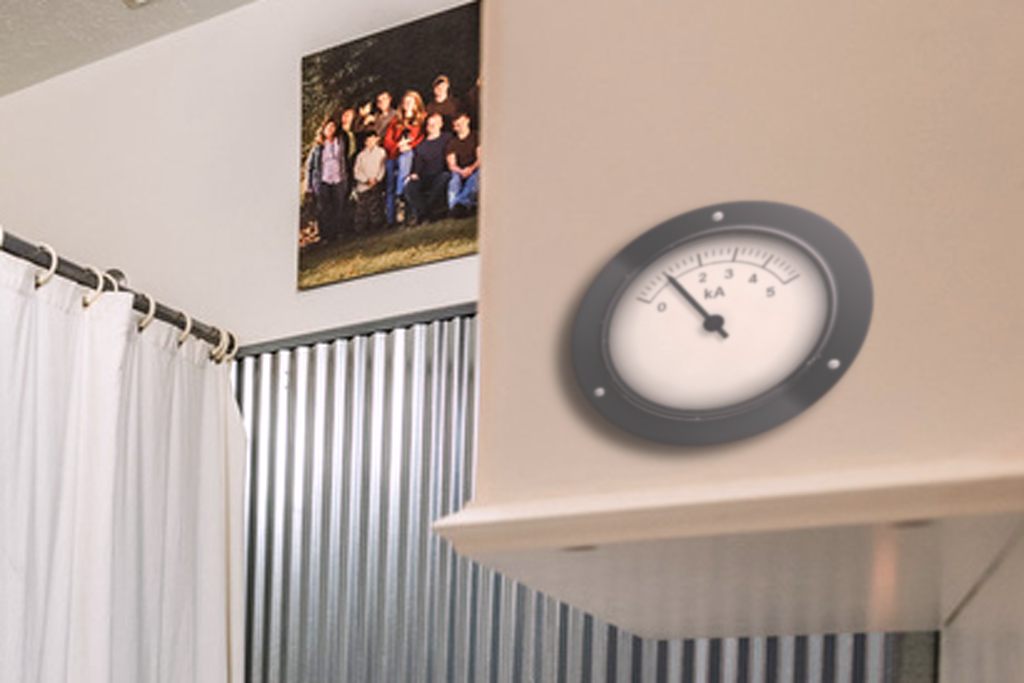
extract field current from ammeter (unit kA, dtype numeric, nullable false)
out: 1 kA
